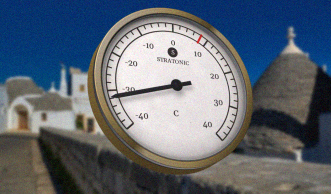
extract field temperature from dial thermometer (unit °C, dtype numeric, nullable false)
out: -32 °C
